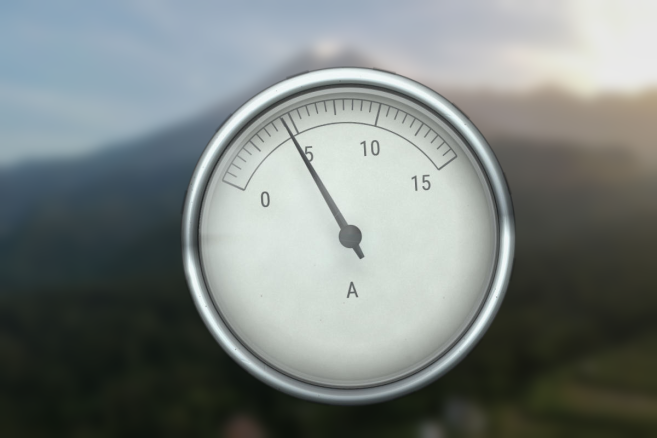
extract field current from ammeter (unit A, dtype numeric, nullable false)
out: 4.5 A
